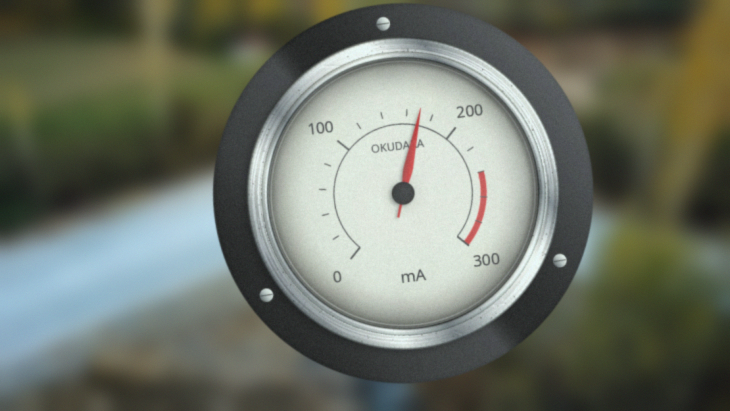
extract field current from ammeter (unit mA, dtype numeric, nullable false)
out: 170 mA
